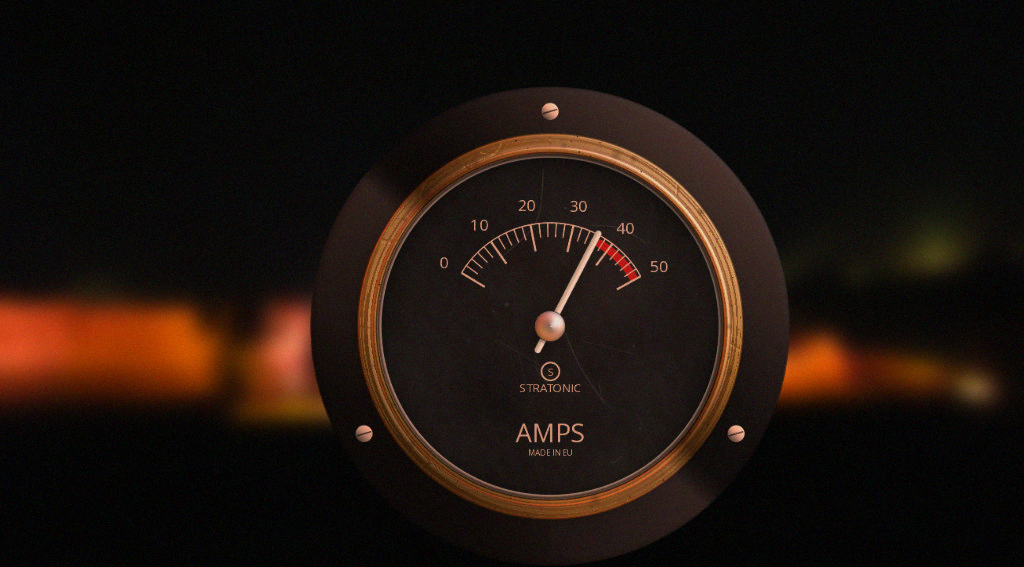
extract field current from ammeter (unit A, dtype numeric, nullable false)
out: 36 A
